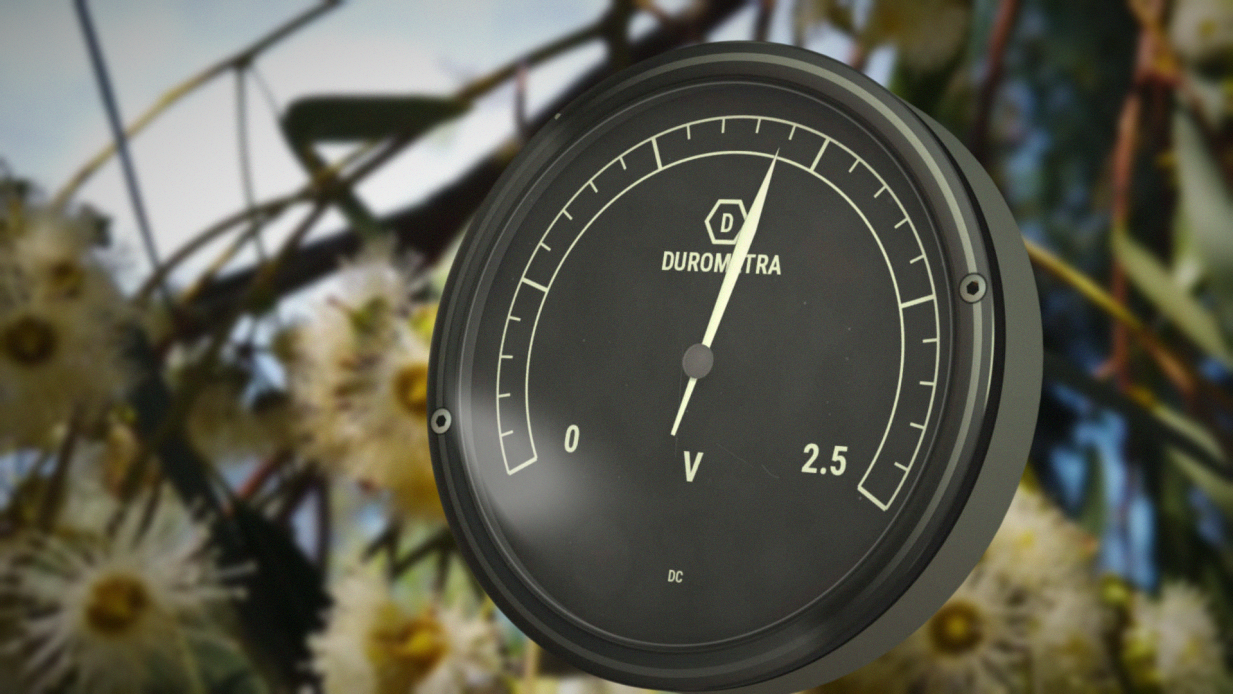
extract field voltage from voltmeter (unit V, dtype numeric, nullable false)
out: 1.4 V
